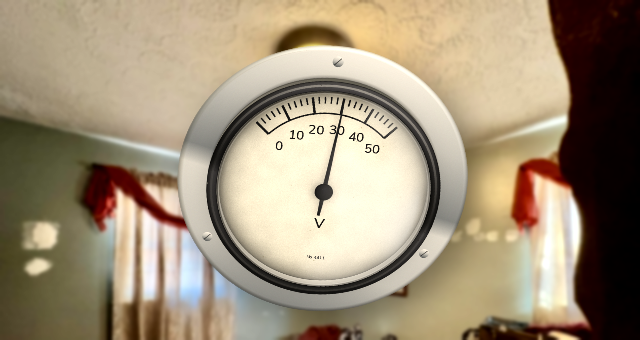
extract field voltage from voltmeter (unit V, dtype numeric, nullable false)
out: 30 V
